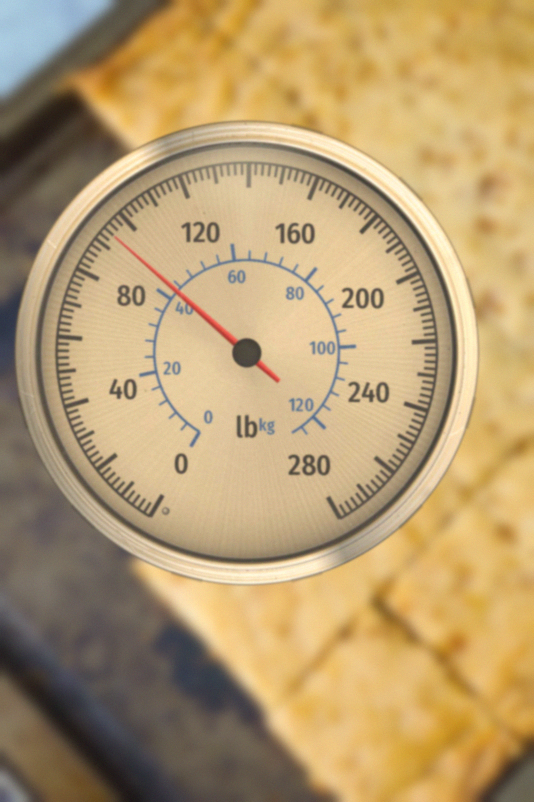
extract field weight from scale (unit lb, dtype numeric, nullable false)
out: 94 lb
